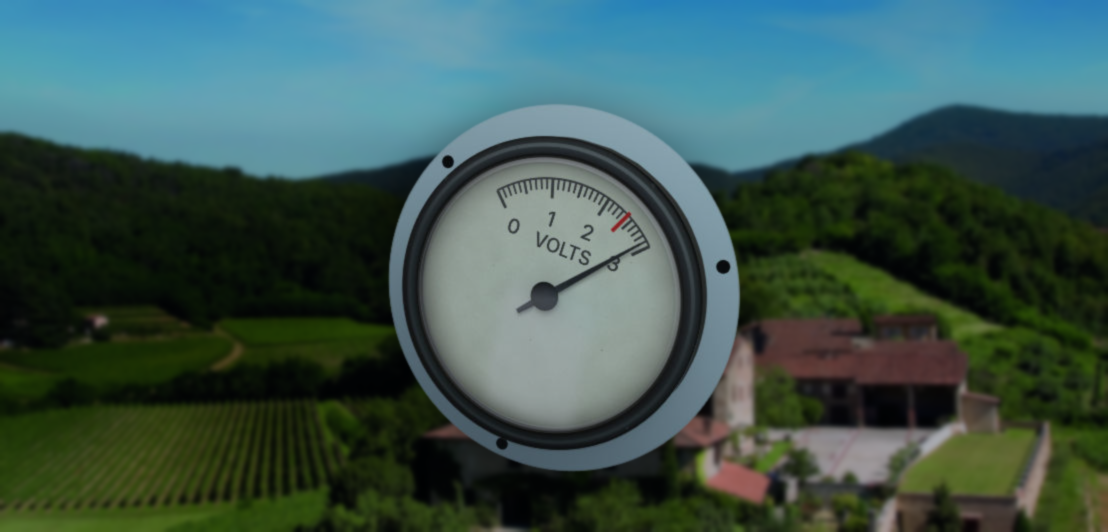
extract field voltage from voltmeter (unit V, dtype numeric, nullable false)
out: 2.9 V
